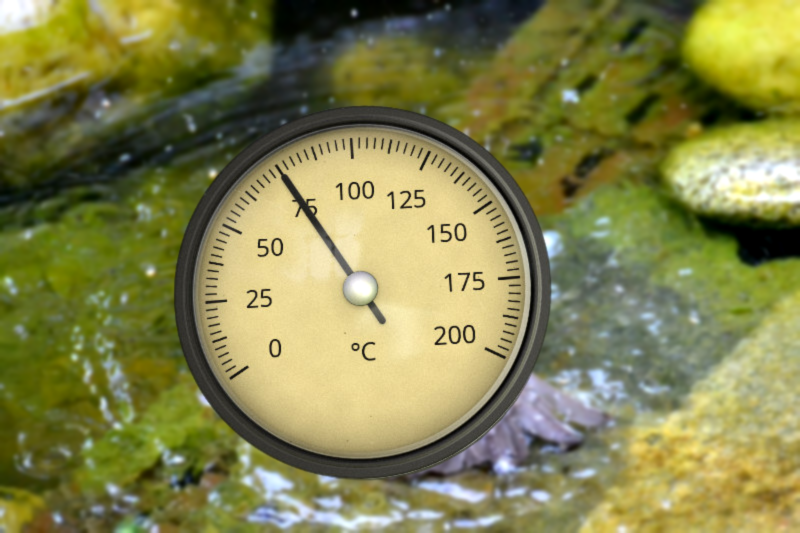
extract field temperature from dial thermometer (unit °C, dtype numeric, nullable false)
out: 75 °C
